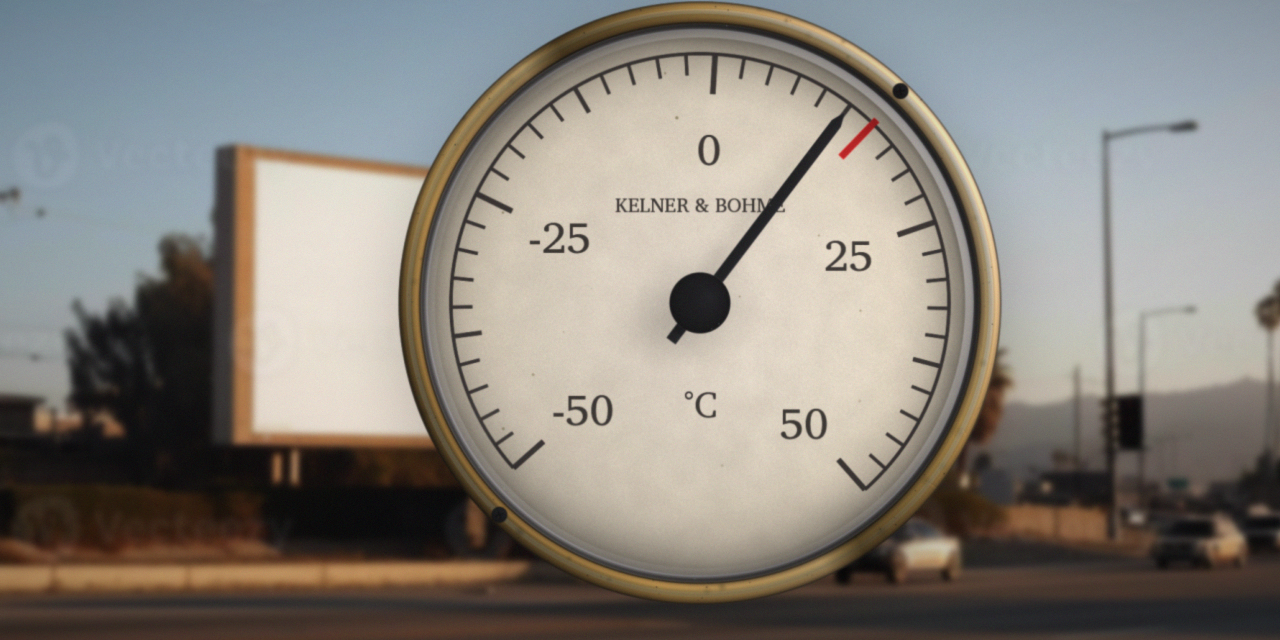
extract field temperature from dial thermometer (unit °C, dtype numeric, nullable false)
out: 12.5 °C
